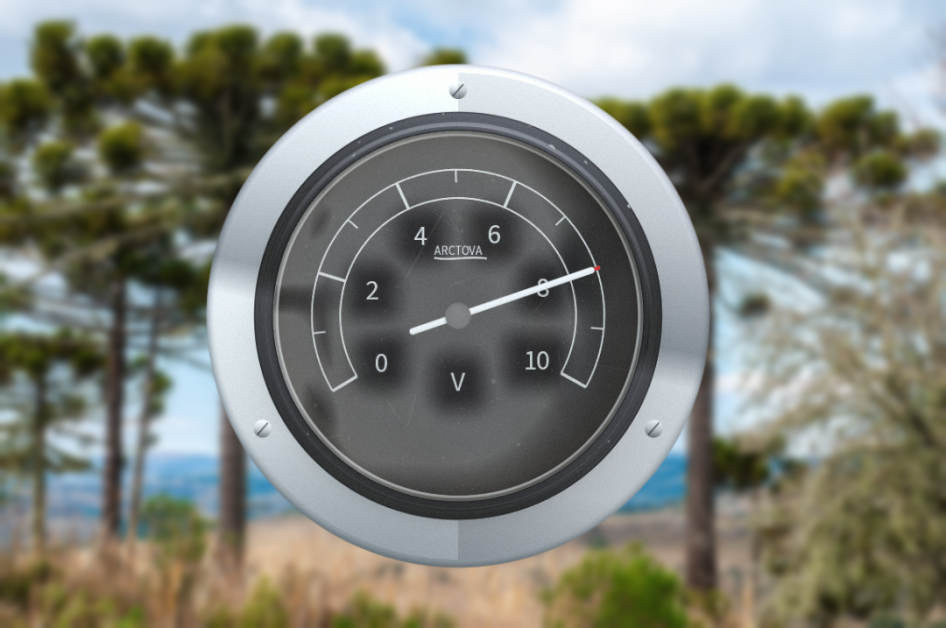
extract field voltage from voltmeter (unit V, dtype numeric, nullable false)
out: 8 V
